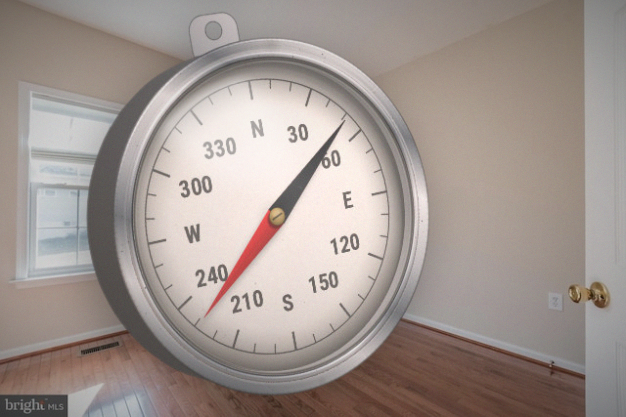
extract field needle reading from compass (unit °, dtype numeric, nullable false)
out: 230 °
